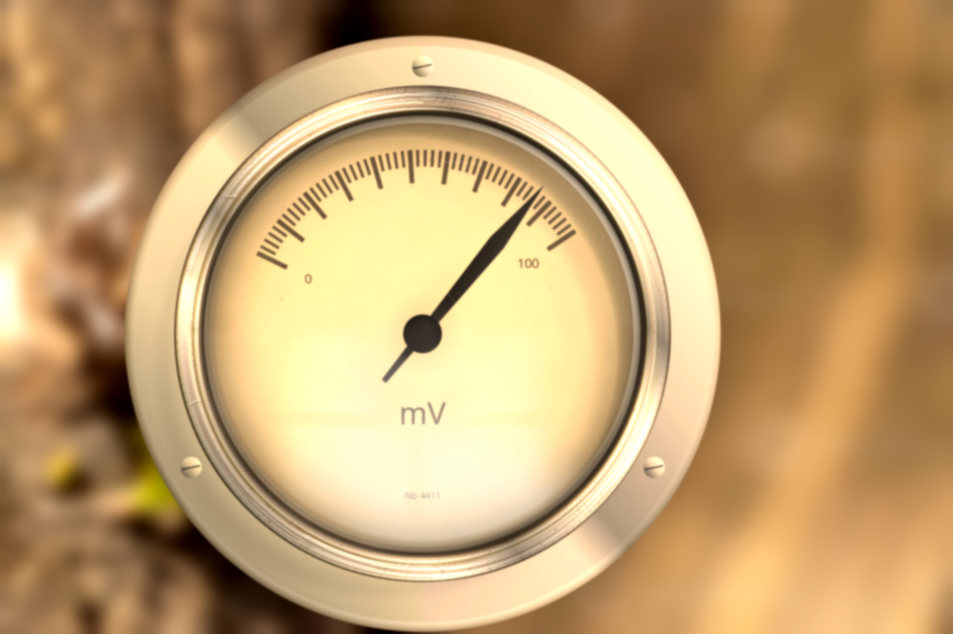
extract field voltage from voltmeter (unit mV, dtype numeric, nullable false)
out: 86 mV
